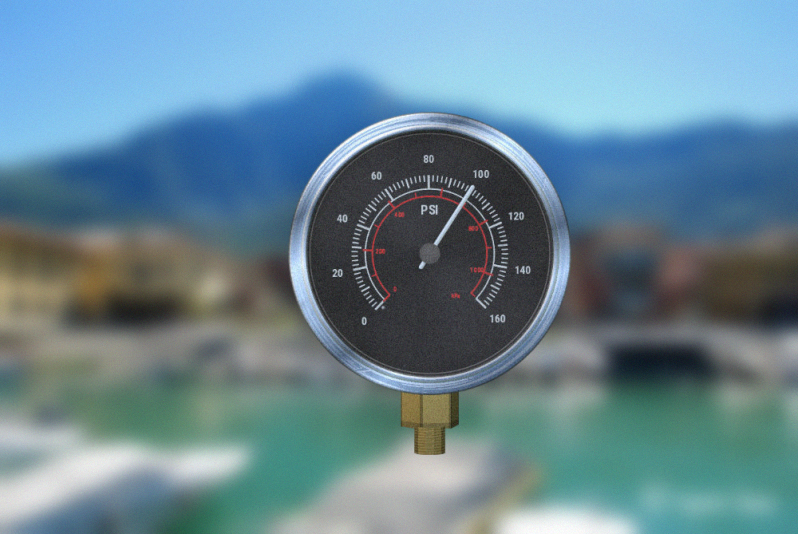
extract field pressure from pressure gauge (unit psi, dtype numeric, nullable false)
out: 100 psi
